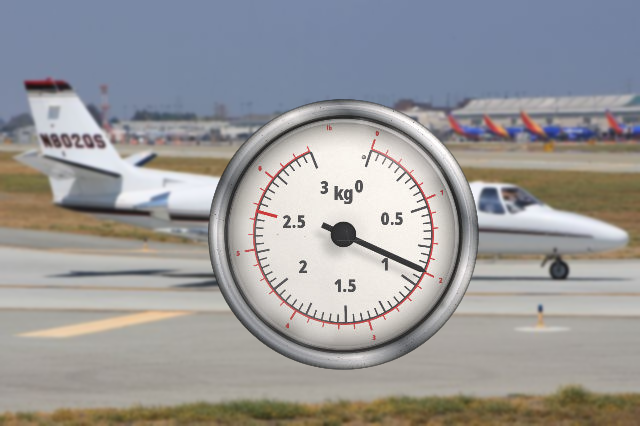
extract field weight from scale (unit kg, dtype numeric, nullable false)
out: 0.9 kg
